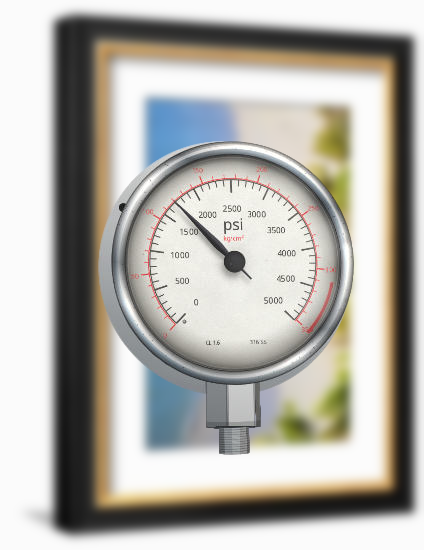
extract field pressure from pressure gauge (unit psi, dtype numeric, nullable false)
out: 1700 psi
